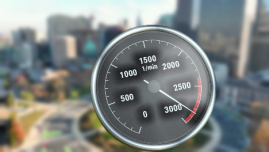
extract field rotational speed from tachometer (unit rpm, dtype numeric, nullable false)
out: 2850 rpm
